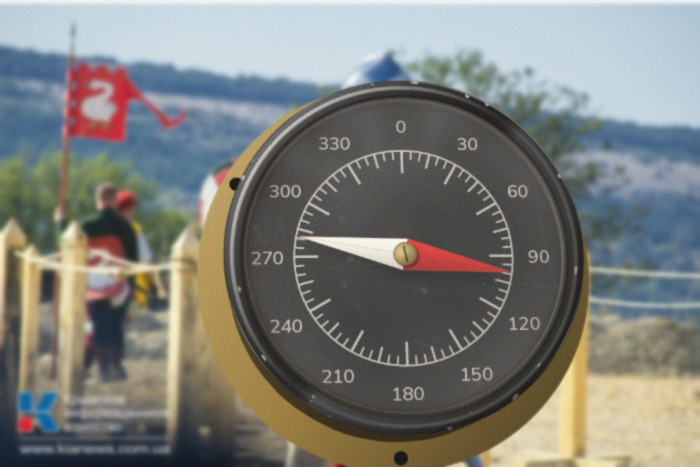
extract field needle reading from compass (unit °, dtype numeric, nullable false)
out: 100 °
